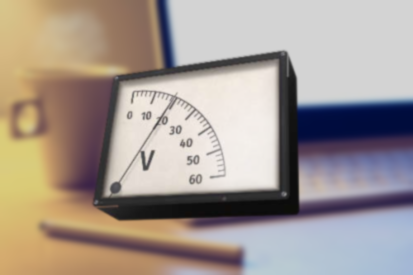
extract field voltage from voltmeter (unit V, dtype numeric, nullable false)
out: 20 V
